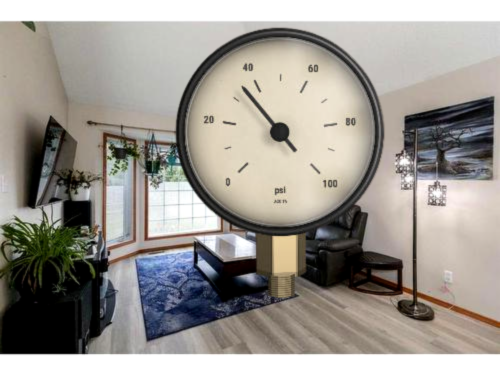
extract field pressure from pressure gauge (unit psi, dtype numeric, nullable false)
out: 35 psi
